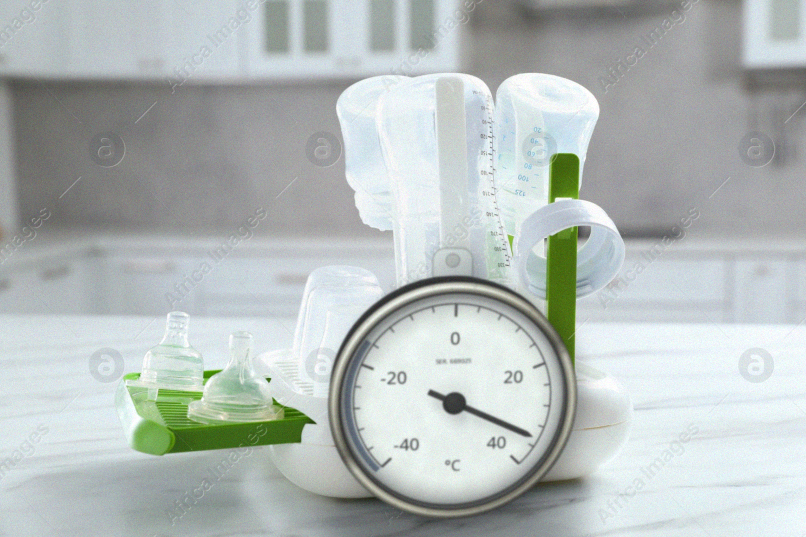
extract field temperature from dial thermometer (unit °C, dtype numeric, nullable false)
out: 34 °C
